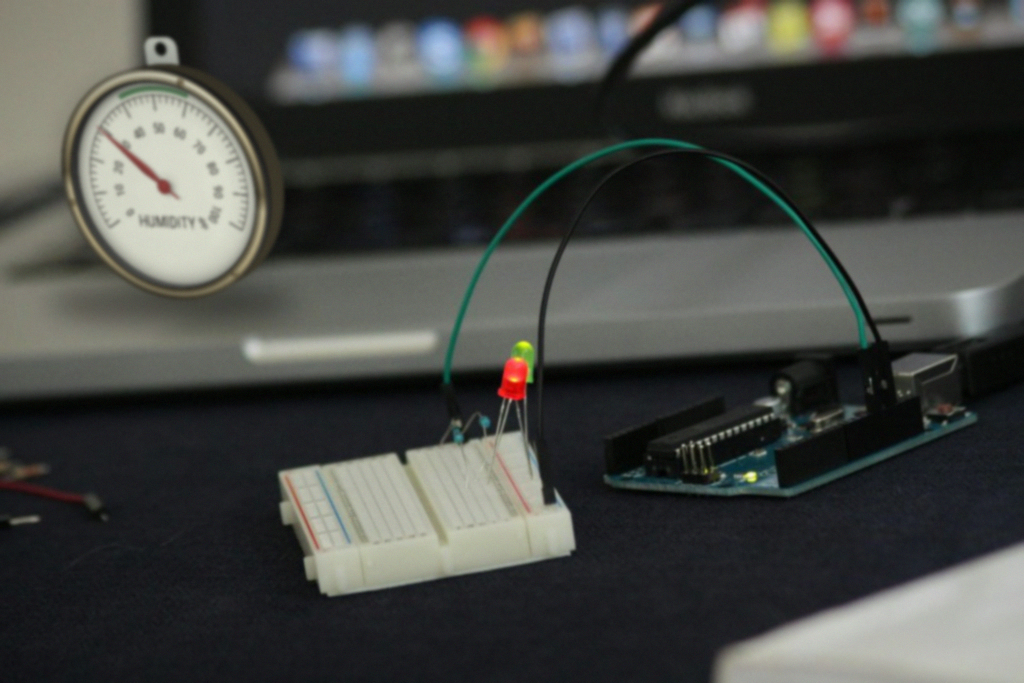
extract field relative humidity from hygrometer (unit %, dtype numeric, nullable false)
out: 30 %
